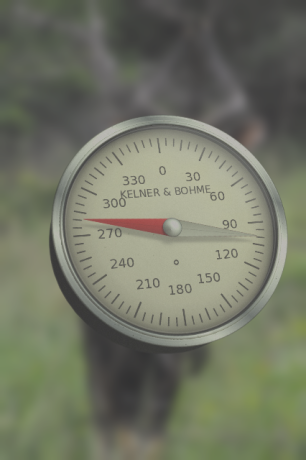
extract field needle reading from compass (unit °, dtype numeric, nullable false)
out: 280 °
